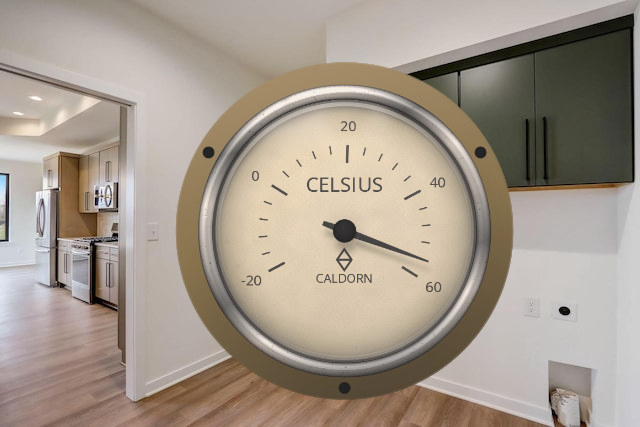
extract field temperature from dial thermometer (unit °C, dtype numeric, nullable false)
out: 56 °C
